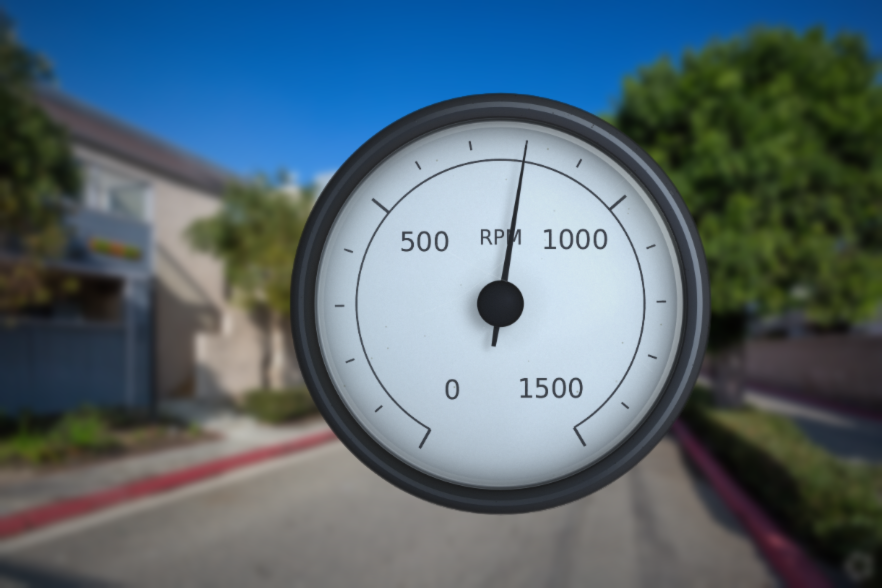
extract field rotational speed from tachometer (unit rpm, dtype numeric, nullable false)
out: 800 rpm
